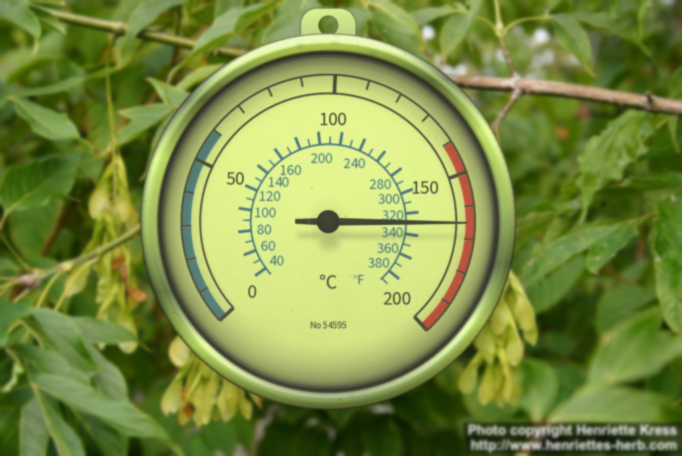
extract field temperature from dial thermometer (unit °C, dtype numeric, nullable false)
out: 165 °C
